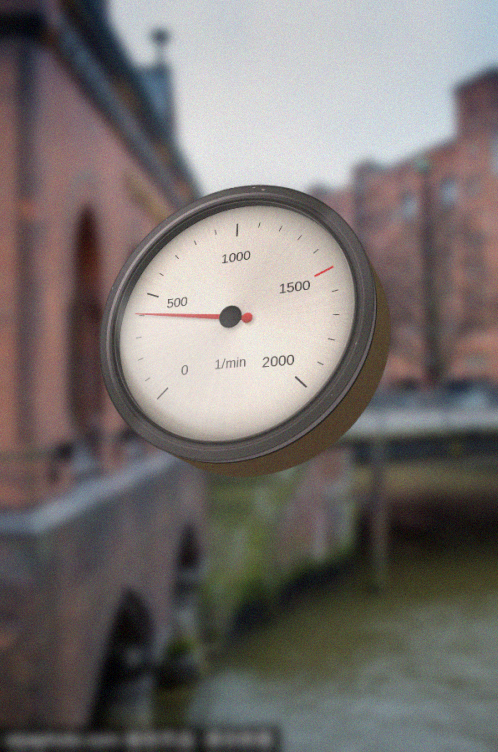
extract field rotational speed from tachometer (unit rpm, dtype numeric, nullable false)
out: 400 rpm
